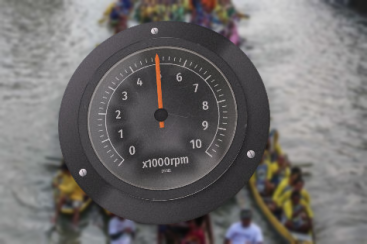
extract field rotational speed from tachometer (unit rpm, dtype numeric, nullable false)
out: 5000 rpm
